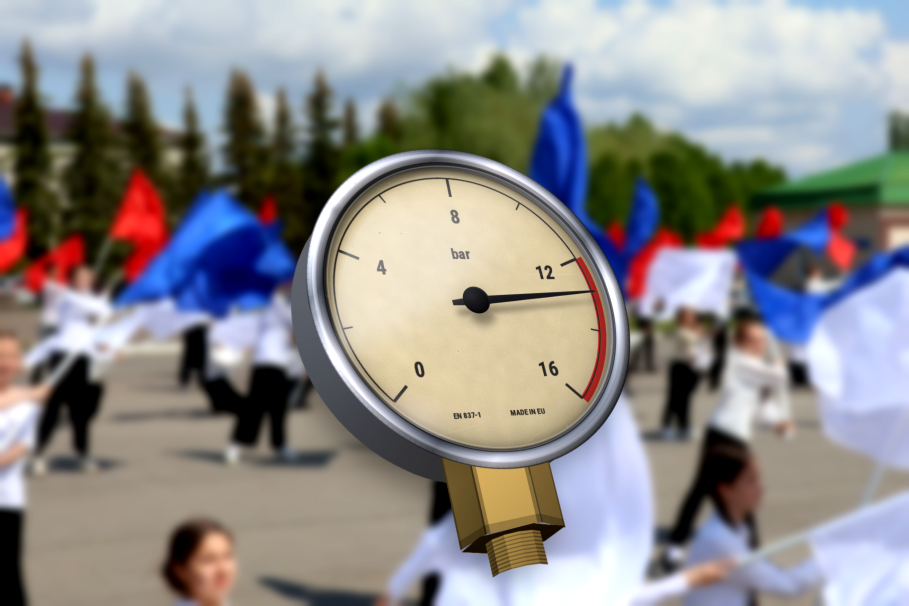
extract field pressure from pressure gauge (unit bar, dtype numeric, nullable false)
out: 13 bar
